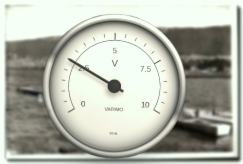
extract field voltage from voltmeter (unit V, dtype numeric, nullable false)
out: 2.5 V
